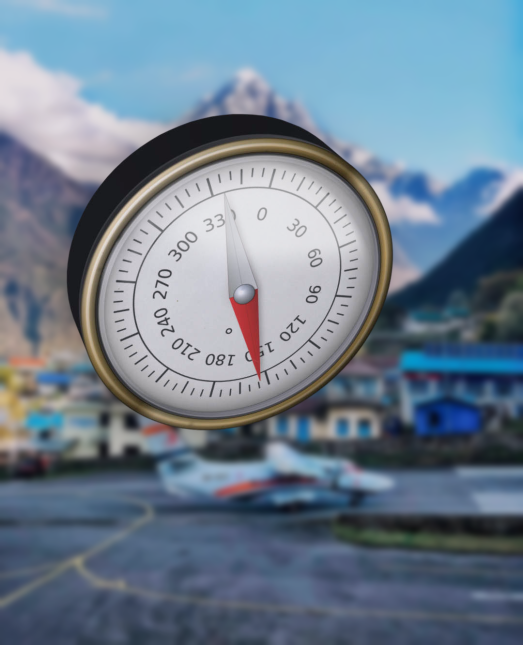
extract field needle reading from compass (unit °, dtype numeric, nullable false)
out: 155 °
